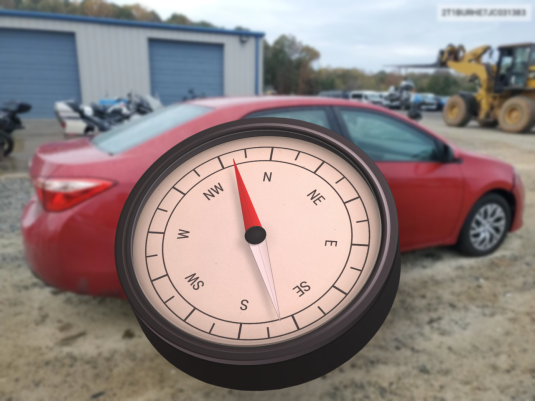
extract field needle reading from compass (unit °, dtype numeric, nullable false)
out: 337.5 °
